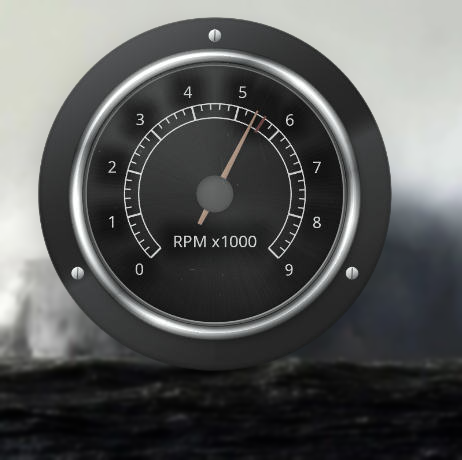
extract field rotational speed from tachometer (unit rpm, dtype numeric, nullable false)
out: 5400 rpm
